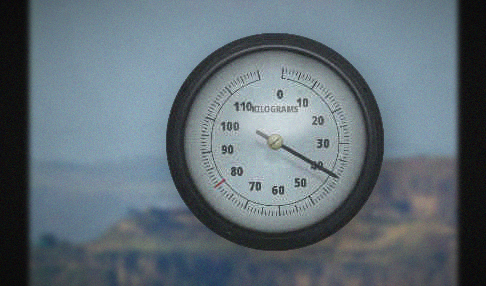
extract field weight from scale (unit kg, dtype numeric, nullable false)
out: 40 kg
